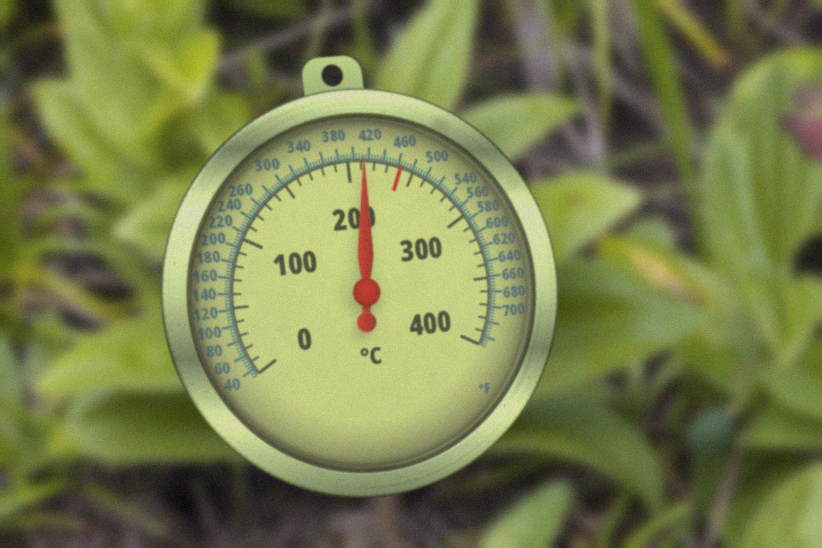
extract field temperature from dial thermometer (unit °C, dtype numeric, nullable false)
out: 210 °C
